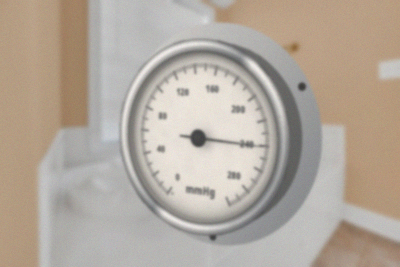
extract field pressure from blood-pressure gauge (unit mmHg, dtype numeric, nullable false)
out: 240 mmHg
